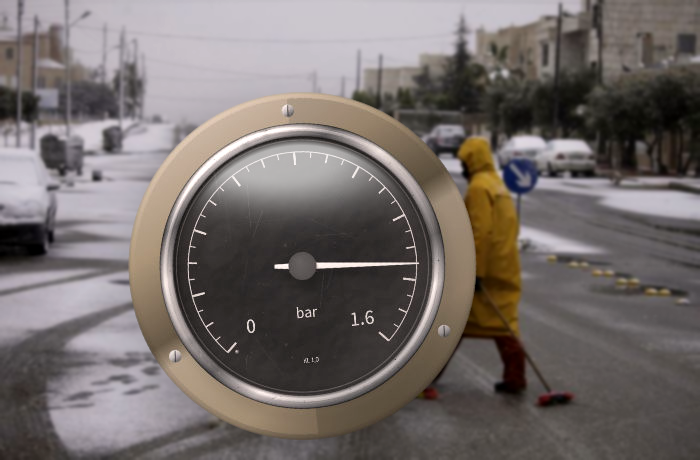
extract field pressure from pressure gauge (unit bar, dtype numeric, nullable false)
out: 1.35 bar
